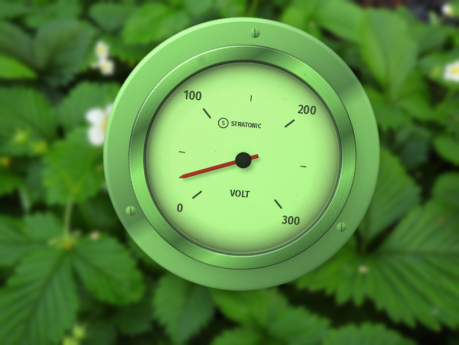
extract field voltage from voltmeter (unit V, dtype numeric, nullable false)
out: 25 V
